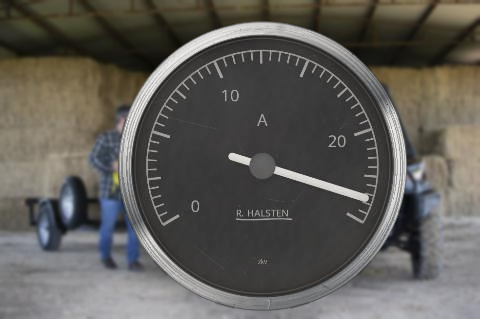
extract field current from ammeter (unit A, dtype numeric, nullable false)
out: 23.75 A
